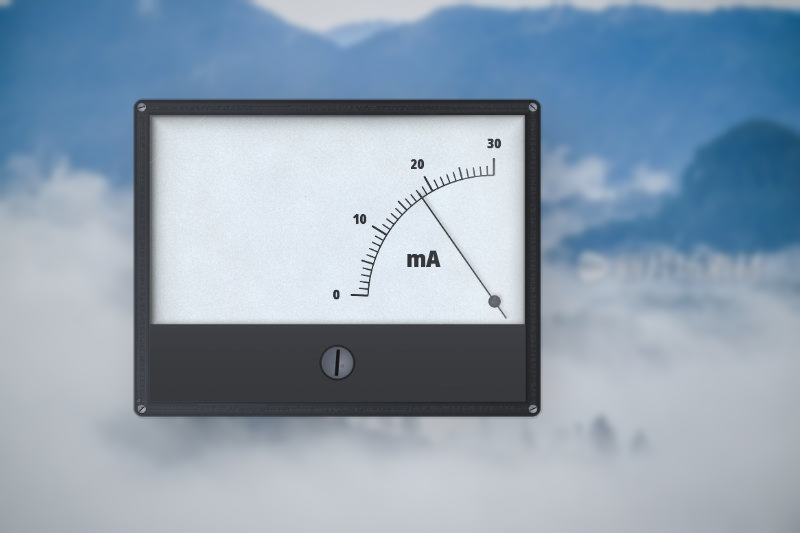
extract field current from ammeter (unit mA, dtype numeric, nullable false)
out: 18 mA
